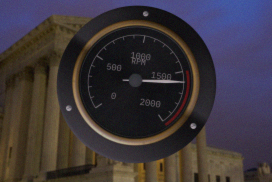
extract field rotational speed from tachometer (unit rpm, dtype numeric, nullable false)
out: 1600 rpm
